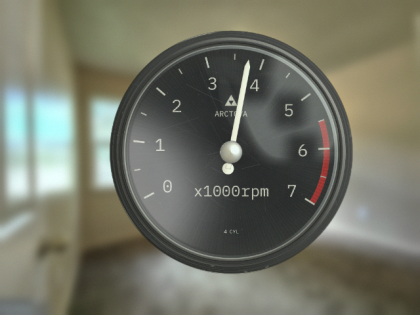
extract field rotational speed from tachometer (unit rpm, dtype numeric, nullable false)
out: 3750 rpm
